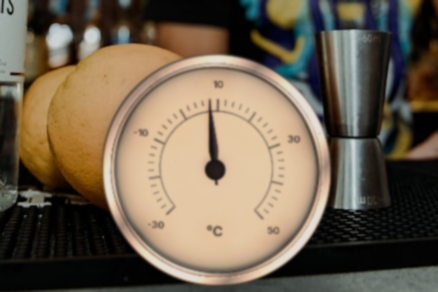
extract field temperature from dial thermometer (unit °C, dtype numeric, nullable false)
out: 8 °C
